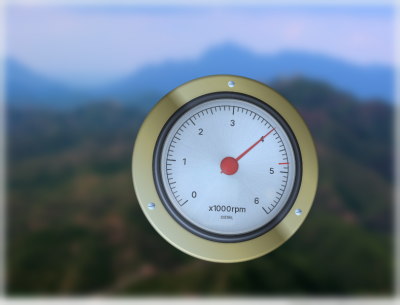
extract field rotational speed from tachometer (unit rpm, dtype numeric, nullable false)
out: 4000 rpm
